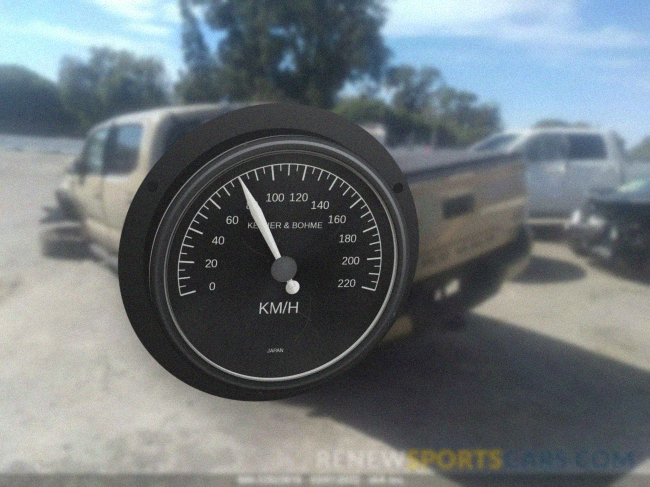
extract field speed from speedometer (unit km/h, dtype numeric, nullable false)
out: 80 km/h
